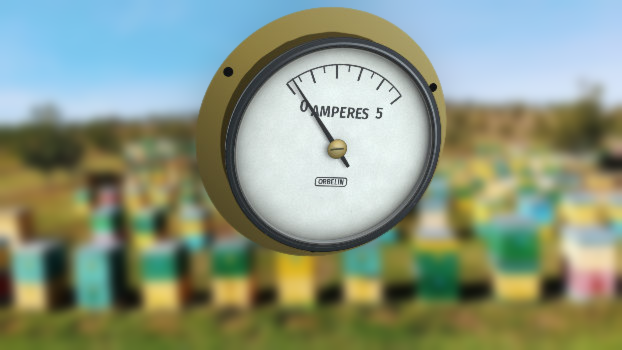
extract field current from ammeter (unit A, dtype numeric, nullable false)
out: 0.25 A
